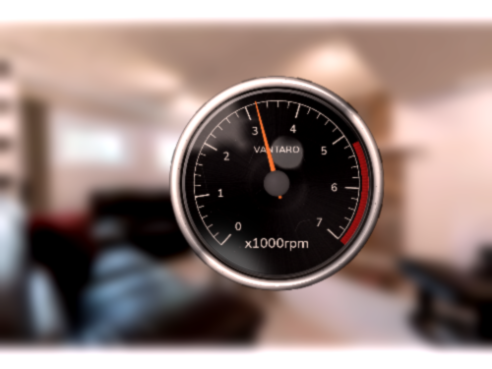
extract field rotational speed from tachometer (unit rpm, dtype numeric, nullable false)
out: 3200 rpm
